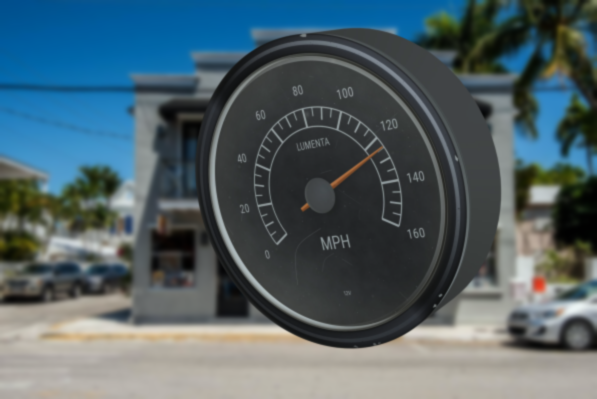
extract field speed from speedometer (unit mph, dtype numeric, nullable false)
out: 125 mph
